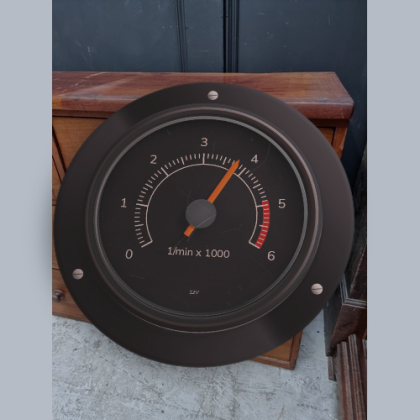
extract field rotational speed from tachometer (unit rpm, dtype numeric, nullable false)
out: 3800 rpm
